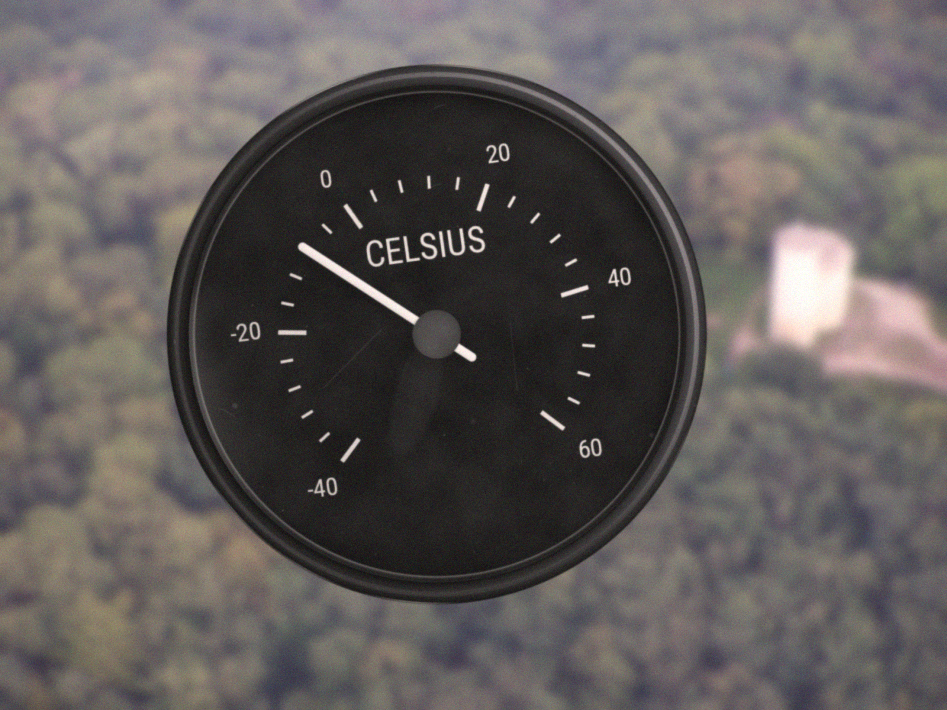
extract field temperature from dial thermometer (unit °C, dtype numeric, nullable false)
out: -8 °C
